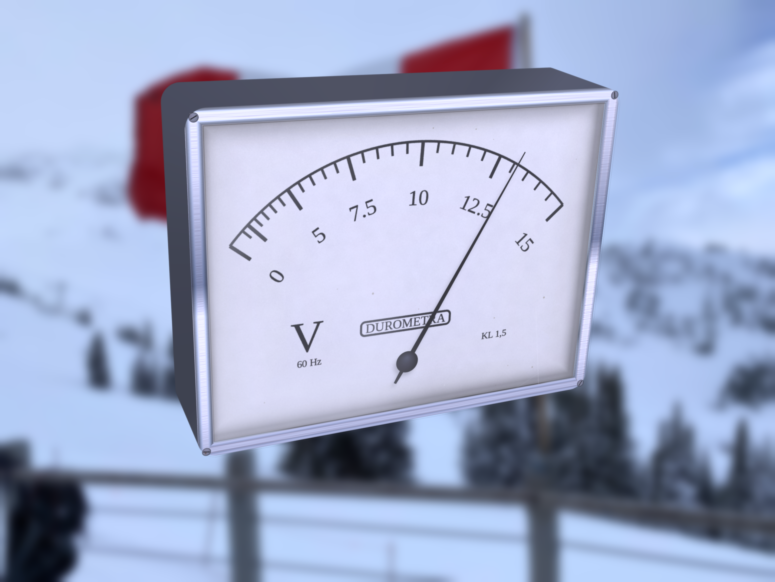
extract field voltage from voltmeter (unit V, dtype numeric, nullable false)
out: 13 V
